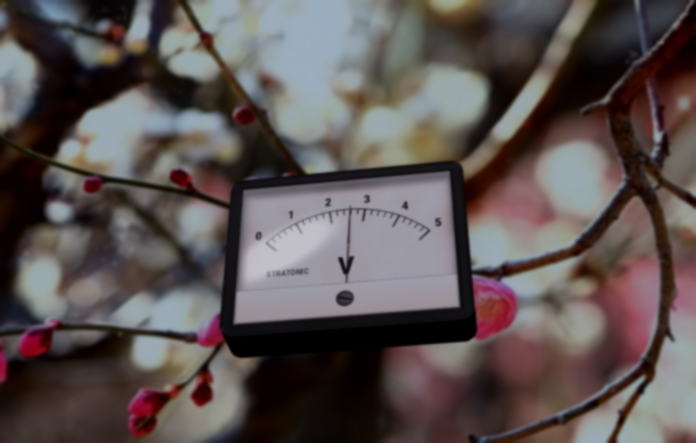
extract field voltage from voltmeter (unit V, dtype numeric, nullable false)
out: 2.6 V
